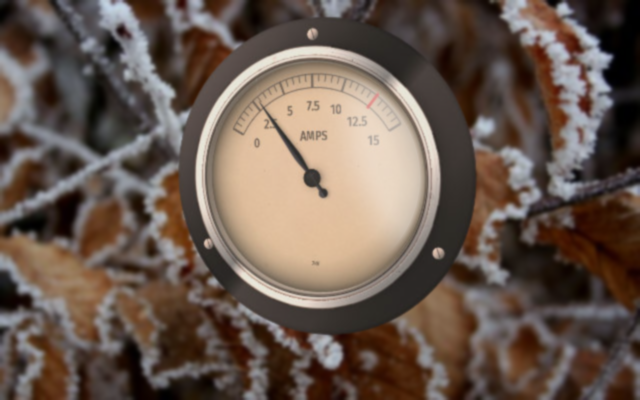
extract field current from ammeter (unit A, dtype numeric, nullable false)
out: 3 A
